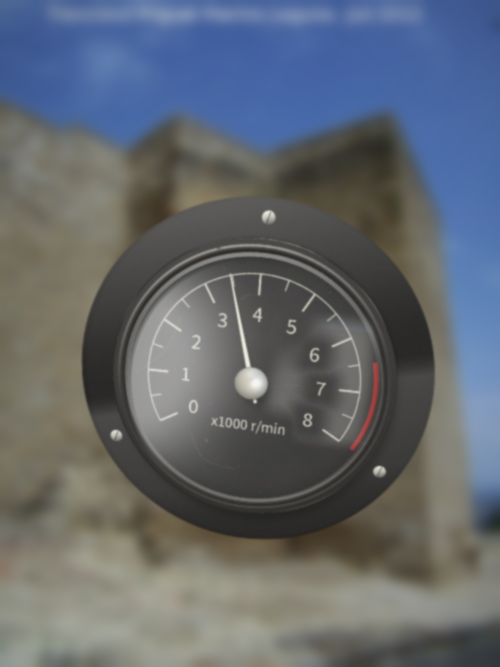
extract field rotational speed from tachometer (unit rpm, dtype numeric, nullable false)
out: 3500 rpm
